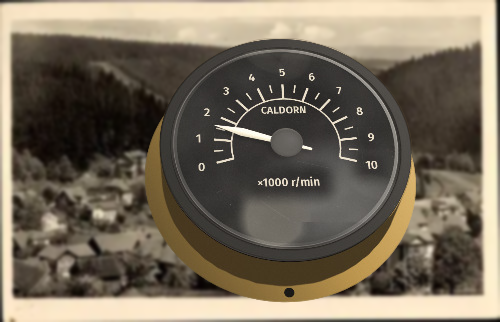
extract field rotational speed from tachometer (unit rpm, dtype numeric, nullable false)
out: 1500 rpm
